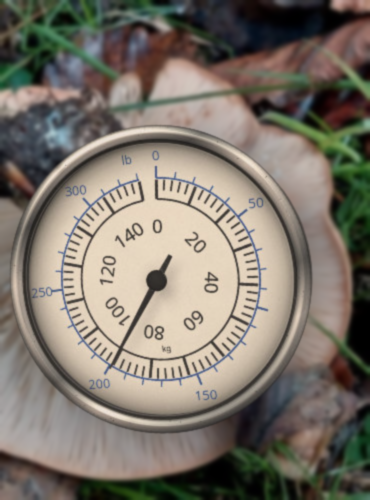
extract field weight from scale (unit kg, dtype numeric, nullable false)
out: 90 kg
